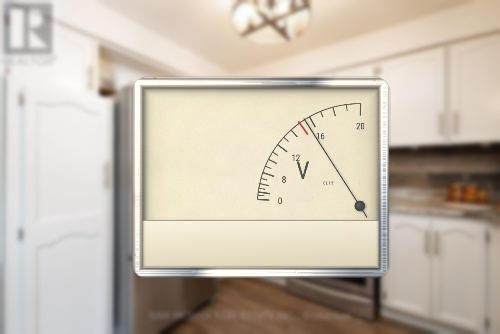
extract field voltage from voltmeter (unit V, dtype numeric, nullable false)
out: 15.5 V
